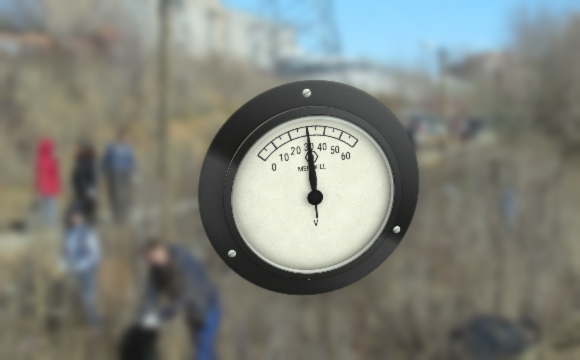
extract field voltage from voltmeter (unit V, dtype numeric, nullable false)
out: 30 V
